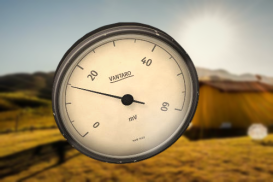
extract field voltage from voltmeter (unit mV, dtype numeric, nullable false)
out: 15 mV
